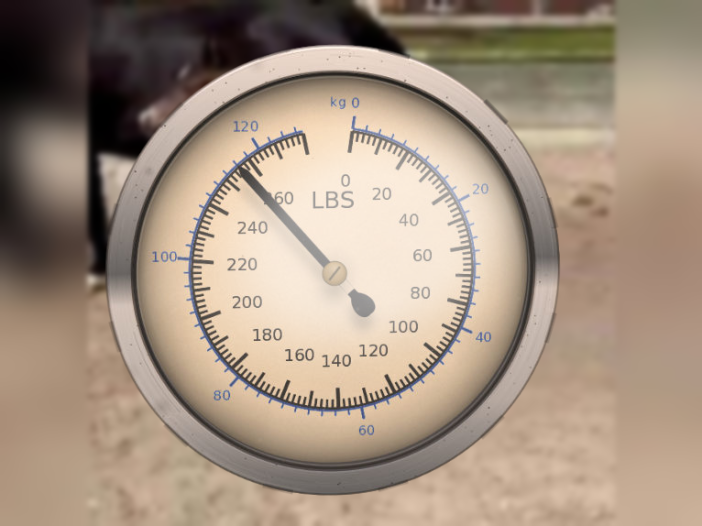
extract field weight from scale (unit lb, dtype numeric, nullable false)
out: 256 lb
